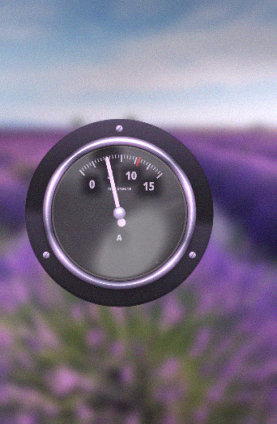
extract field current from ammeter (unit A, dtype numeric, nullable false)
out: 5 A
